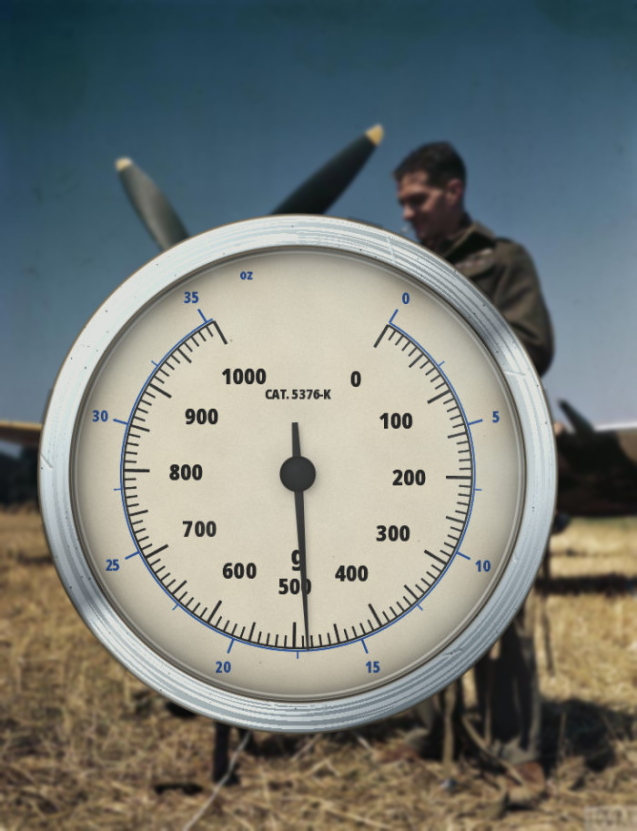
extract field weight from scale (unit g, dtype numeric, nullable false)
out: 485 g
